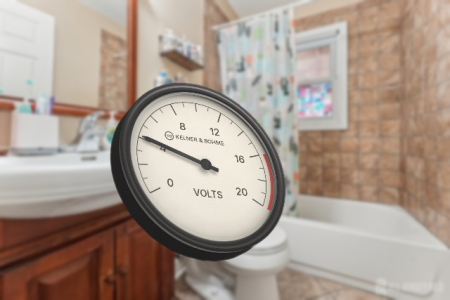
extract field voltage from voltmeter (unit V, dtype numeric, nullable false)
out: 4 V
